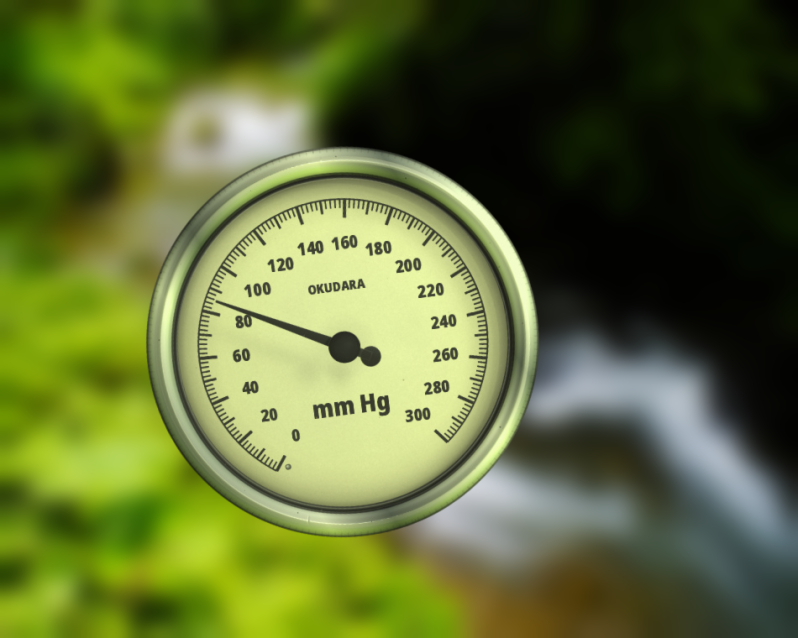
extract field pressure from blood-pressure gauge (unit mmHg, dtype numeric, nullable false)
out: 86 mmHg
